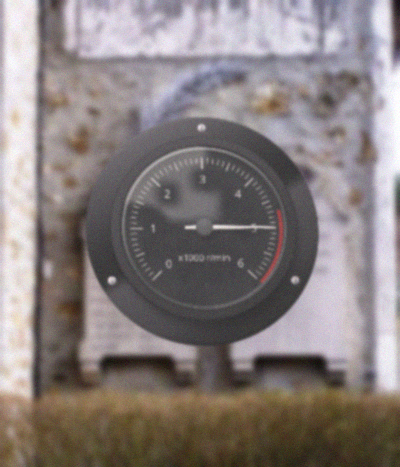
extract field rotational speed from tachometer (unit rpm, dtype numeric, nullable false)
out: 5000 rpm
